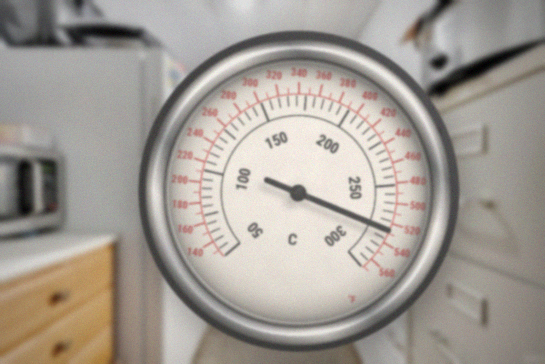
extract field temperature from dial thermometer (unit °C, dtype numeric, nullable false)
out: 275 °C
